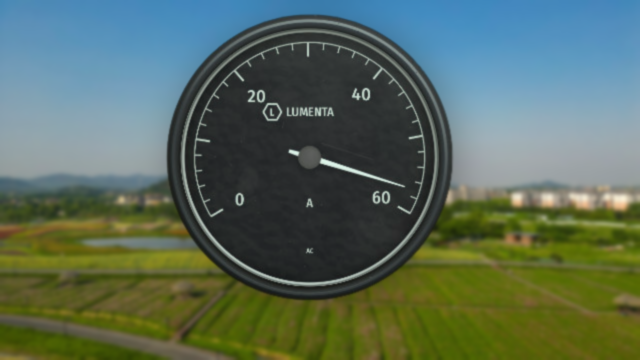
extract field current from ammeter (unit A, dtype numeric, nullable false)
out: 57 A
